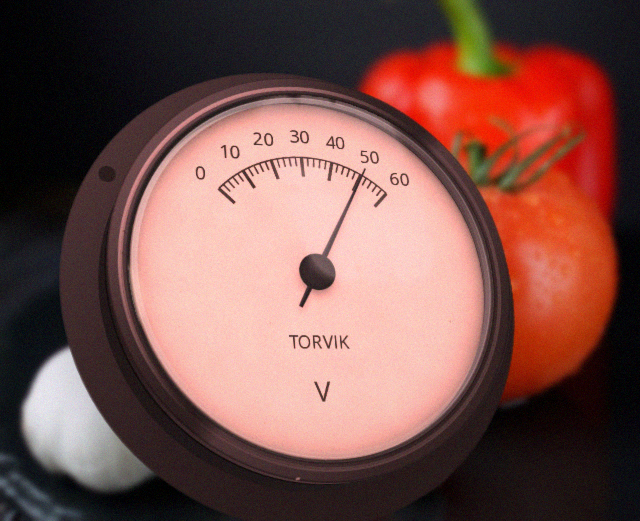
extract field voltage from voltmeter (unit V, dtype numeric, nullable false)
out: 50 V
